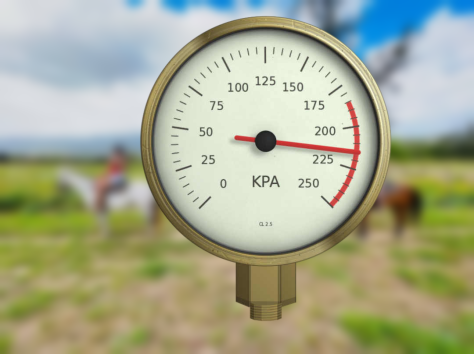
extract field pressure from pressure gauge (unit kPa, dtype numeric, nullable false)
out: 215 kPa
